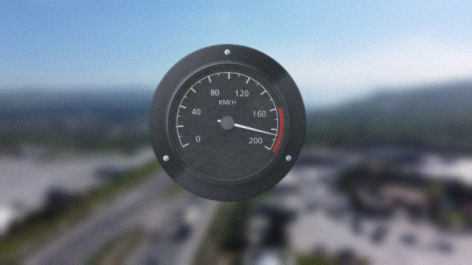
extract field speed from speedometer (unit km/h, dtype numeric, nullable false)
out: 185 km/h
